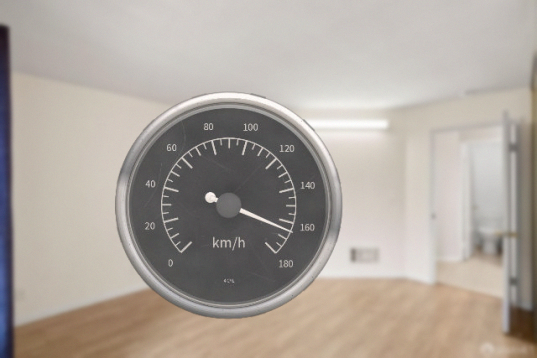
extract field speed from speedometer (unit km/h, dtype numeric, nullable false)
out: 165 km/h
